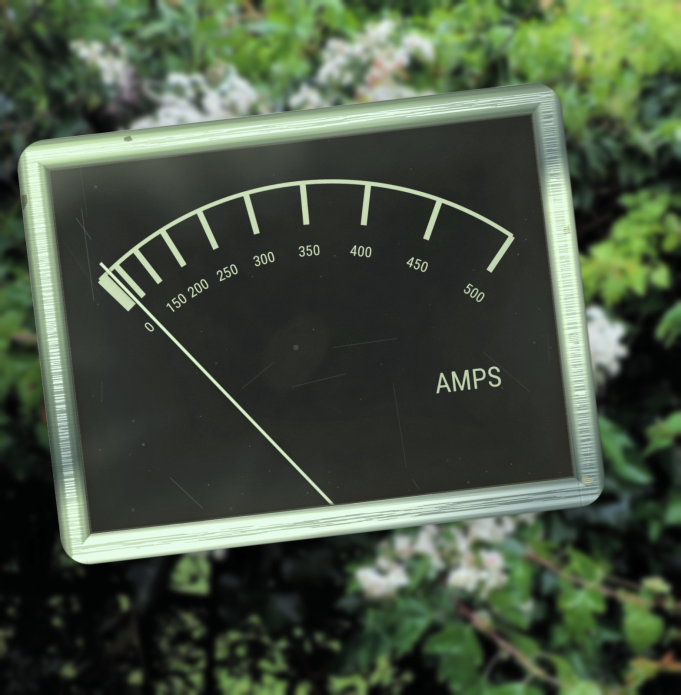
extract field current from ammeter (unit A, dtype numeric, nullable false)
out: 75 A
